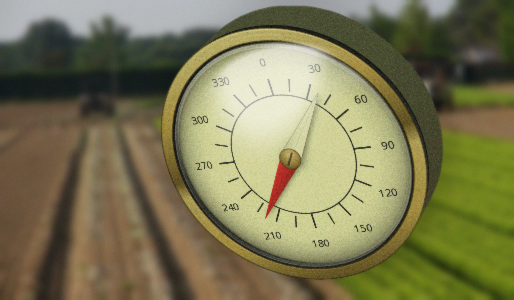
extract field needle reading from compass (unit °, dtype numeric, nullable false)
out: 217.5 °
